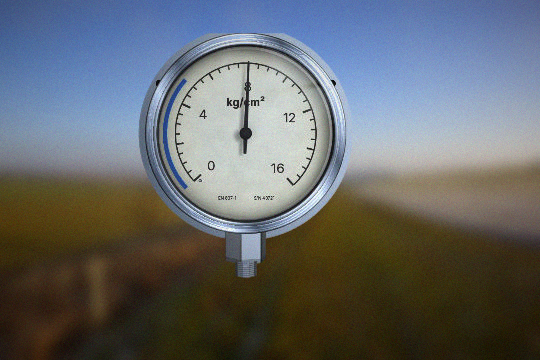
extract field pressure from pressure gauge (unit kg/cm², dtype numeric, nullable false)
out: 8 kg/cm²
